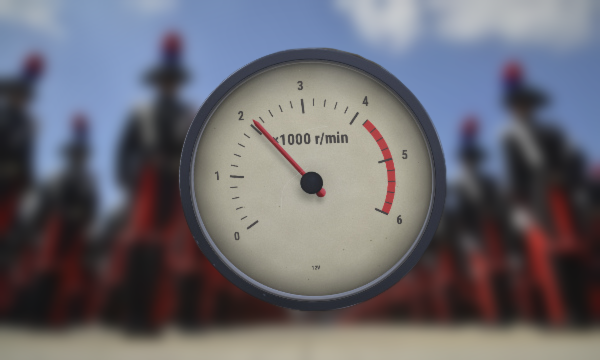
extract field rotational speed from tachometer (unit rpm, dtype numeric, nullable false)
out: 2100 rpm
